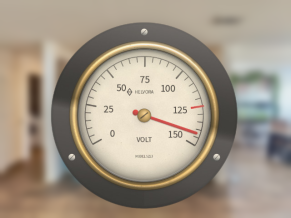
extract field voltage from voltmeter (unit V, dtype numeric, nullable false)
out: 142.5 V
